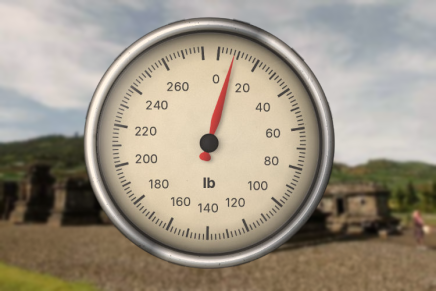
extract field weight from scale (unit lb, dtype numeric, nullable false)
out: 8 lb
